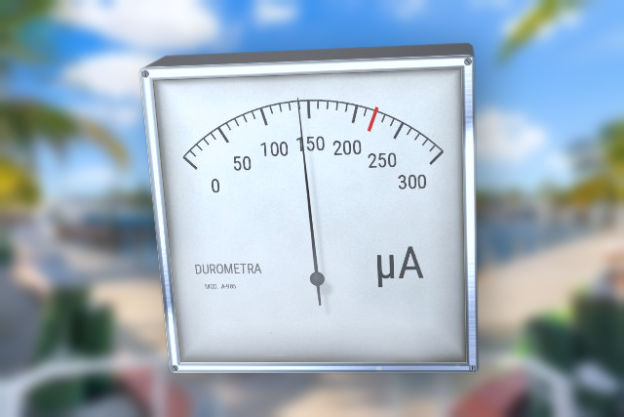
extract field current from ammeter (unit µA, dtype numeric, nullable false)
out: 140 µA
